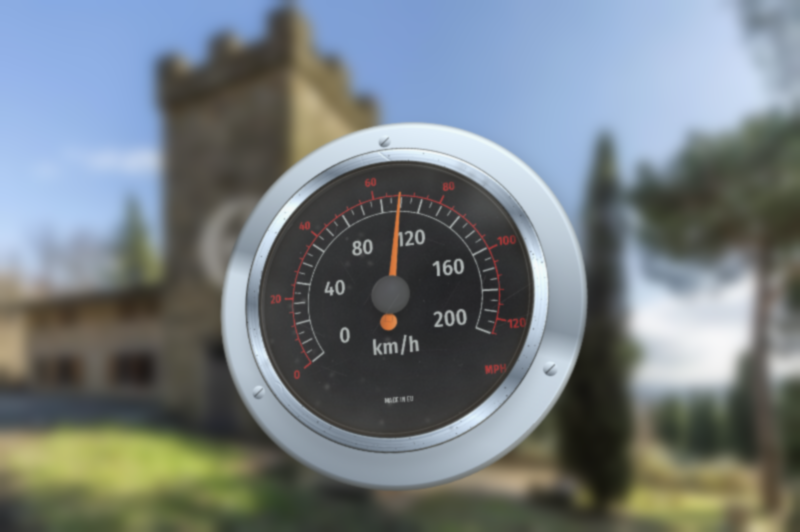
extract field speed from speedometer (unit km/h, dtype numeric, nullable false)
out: 110 km/h
